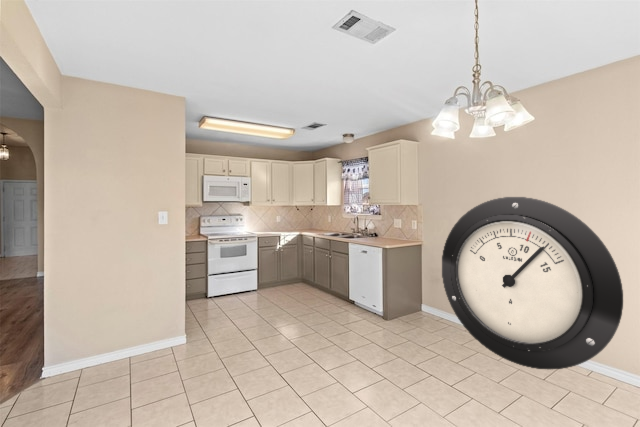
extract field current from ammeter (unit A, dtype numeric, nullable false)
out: 12.5 A
